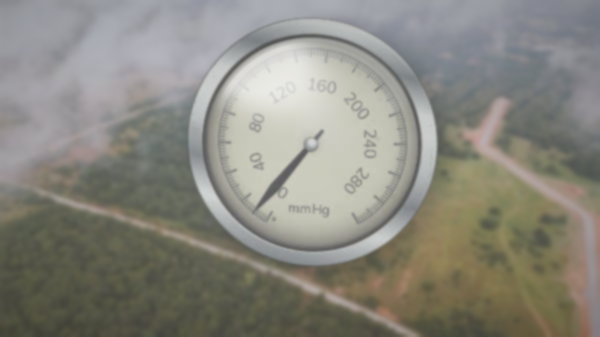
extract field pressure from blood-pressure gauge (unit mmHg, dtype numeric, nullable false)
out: 10 mmHg
